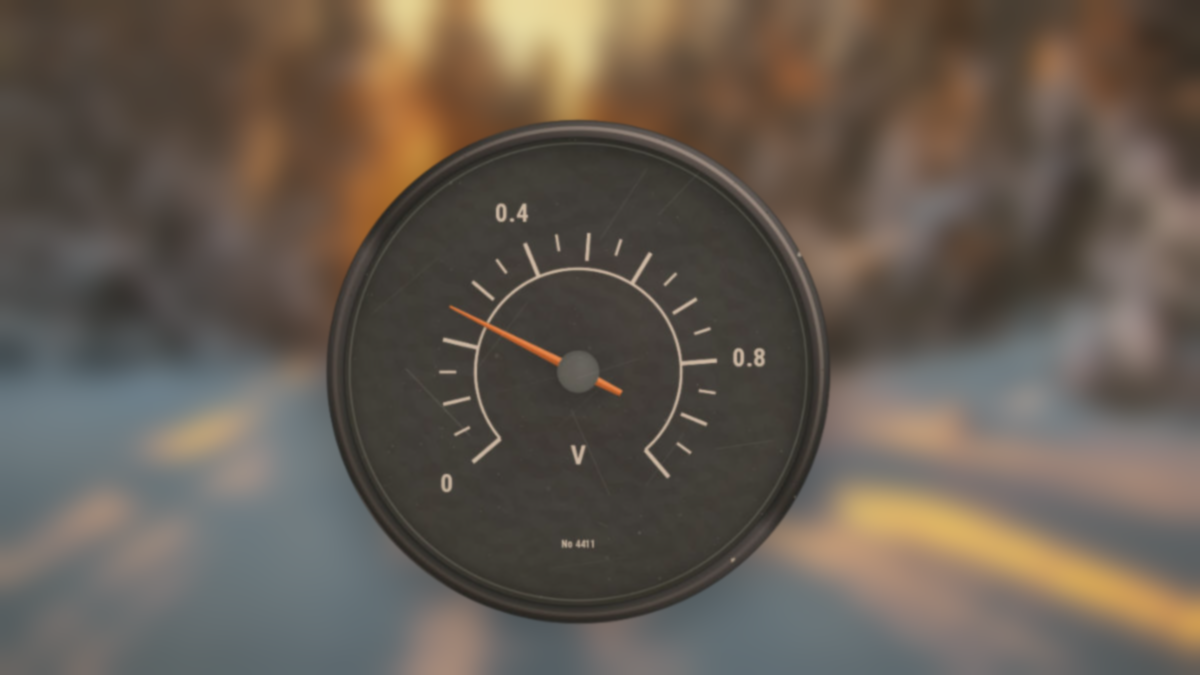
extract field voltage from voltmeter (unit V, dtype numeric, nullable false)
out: 0.25 V
